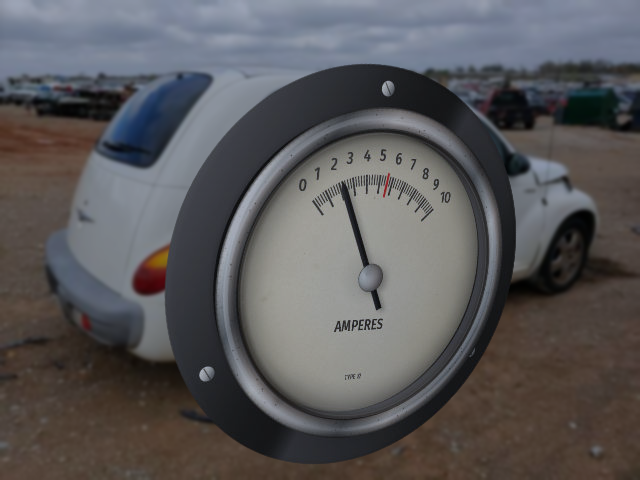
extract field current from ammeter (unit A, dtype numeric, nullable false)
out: 2 A
